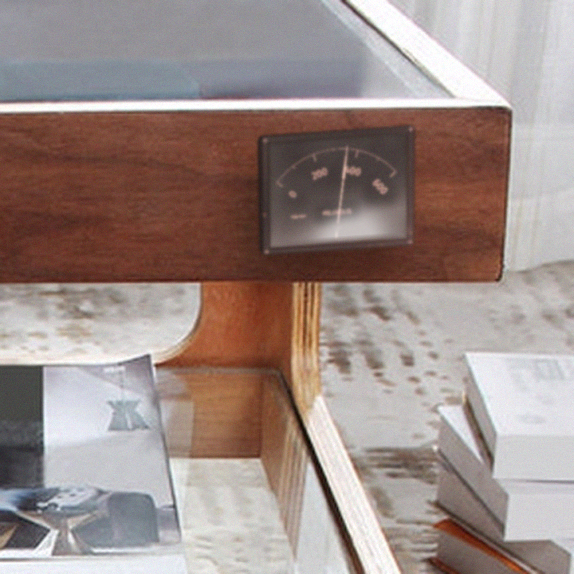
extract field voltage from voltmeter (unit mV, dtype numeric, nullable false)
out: 350 mV
